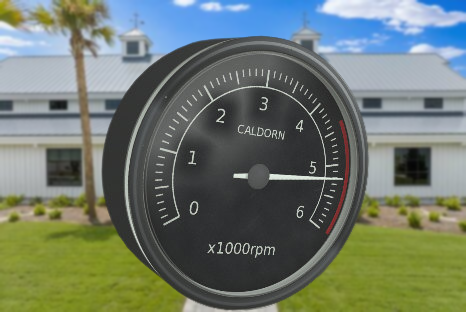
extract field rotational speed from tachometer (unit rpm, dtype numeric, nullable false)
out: 5200 rpm
